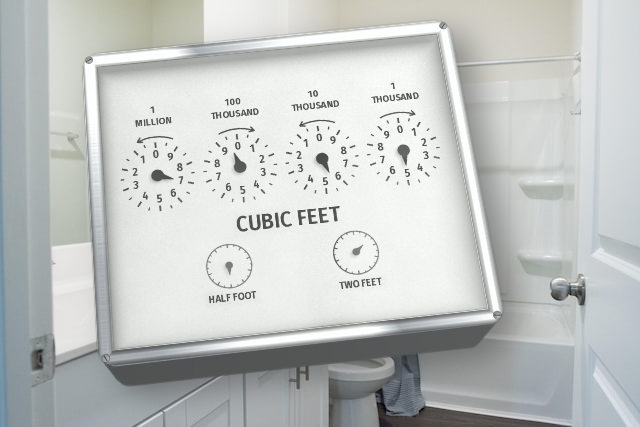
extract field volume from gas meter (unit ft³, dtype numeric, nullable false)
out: 695500 ft³
